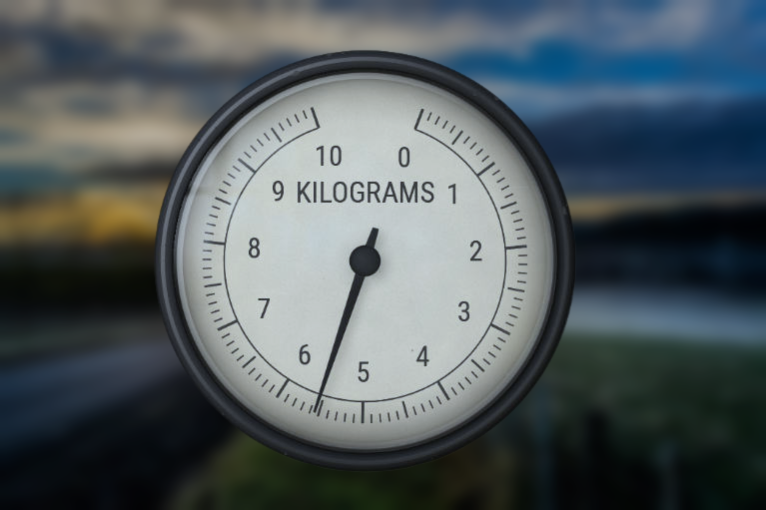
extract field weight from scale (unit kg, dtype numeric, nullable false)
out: 5.55 kg
